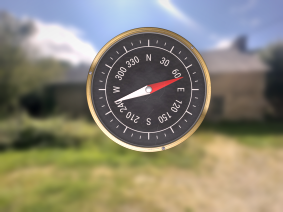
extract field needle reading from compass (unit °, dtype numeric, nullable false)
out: 70 °
